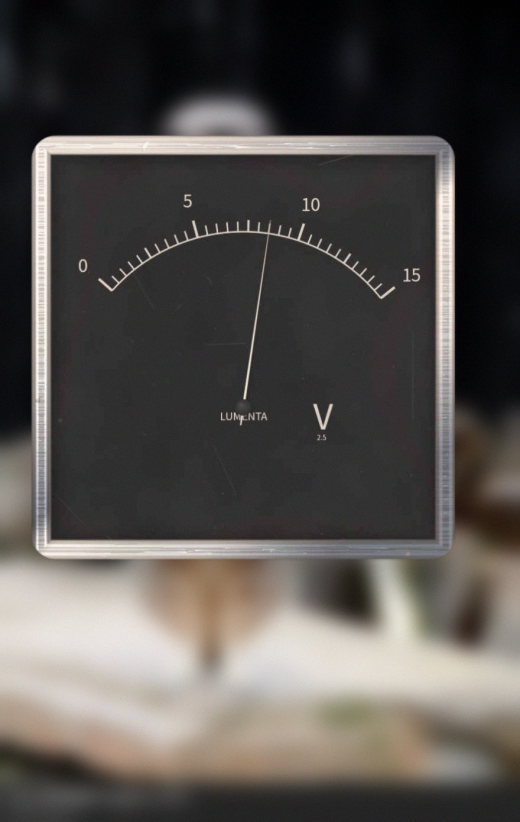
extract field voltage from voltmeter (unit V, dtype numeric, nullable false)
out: 8.5 V
